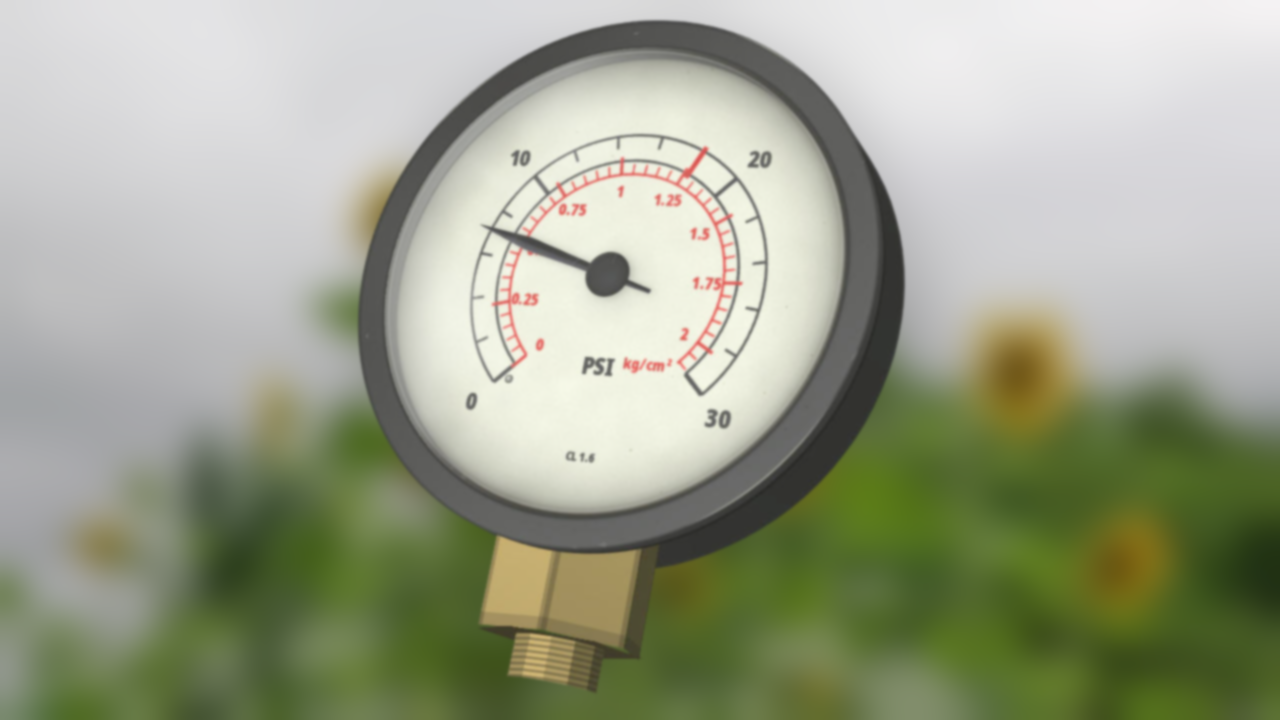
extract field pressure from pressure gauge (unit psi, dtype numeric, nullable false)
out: 7 psi
